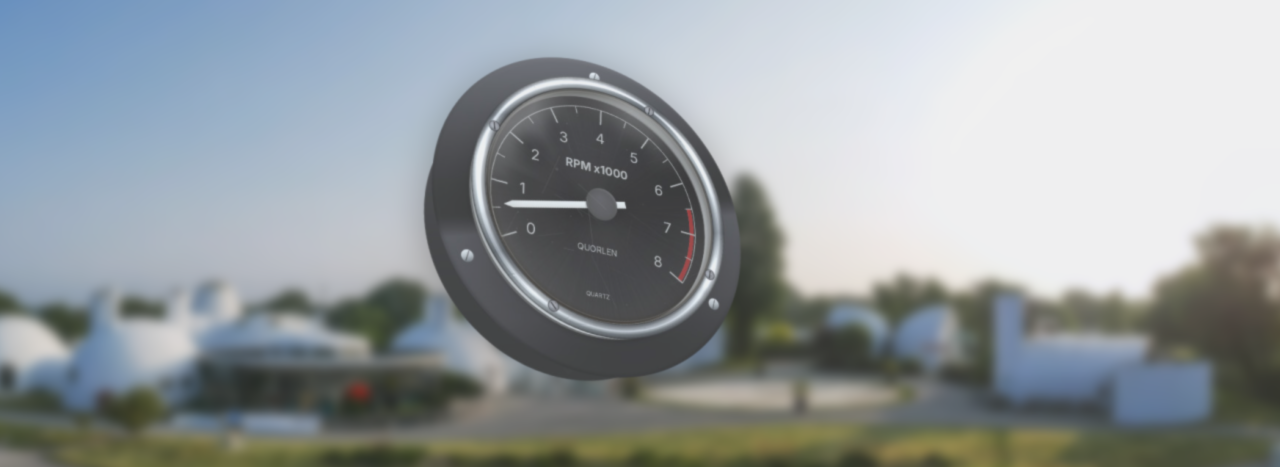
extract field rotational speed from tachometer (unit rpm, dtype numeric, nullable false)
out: 500 rpm
